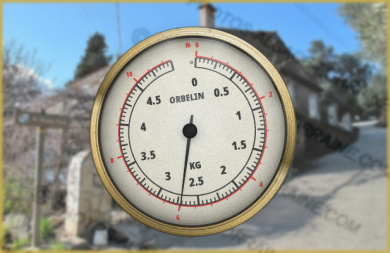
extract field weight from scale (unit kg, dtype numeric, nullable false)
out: 2.7 kg
